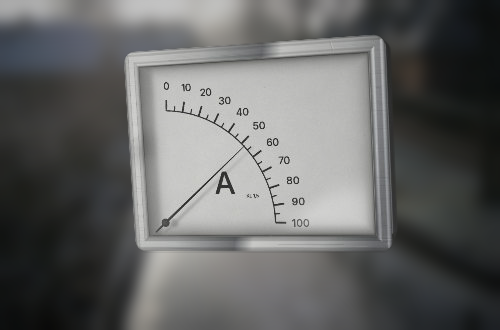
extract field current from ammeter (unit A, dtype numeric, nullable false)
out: 52.5 A
